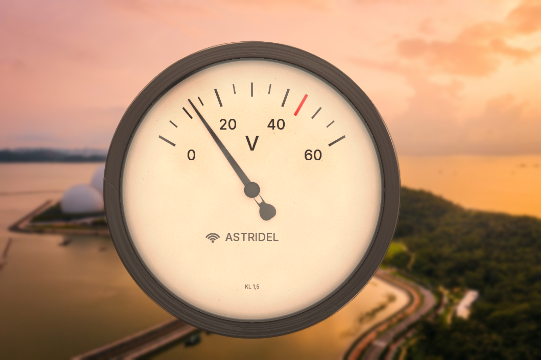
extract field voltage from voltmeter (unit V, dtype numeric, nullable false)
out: 12.5 V
